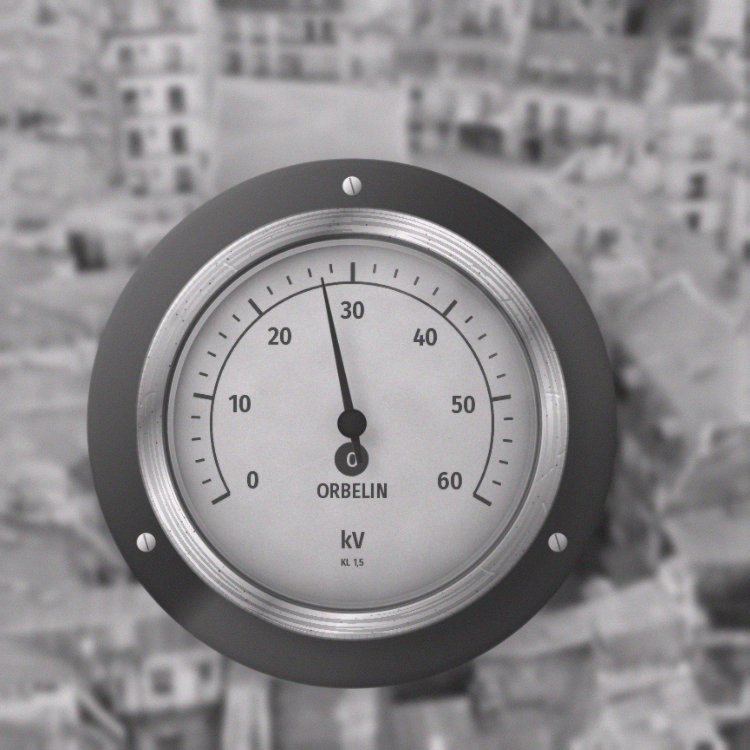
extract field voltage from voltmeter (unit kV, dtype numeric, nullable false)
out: 27 kV
